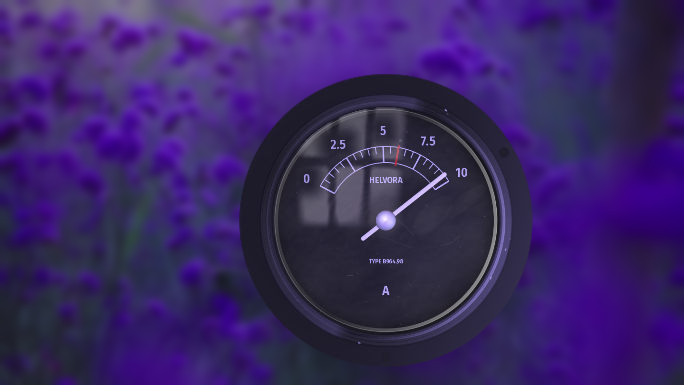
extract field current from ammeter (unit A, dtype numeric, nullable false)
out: 9.5 A
